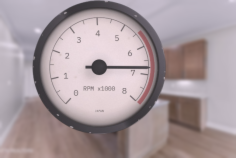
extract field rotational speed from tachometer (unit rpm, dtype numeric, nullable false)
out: 6750 rpm
